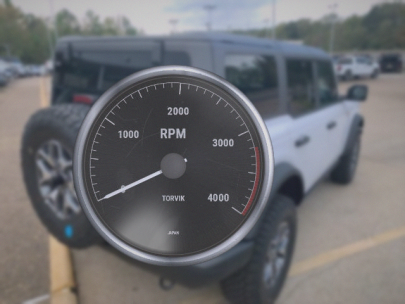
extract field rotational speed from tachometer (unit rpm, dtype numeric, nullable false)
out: 0 rpm
